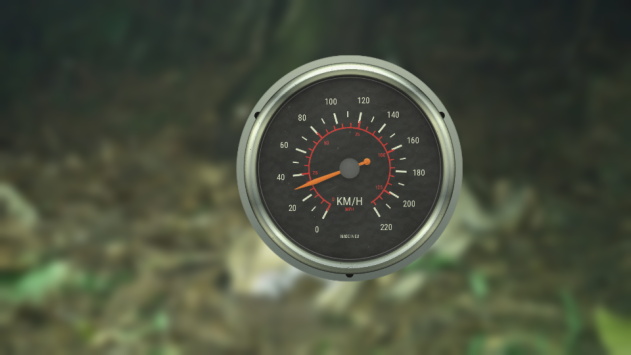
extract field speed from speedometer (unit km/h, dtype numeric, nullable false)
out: 30 km/h
